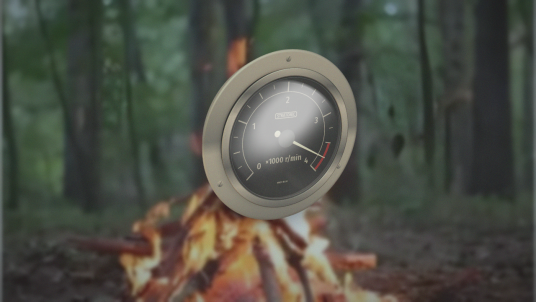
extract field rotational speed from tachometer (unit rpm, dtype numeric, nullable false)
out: 3750 rpm
